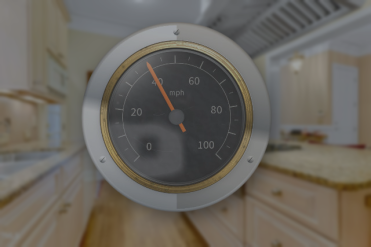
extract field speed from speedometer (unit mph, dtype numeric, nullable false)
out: 40 mph
